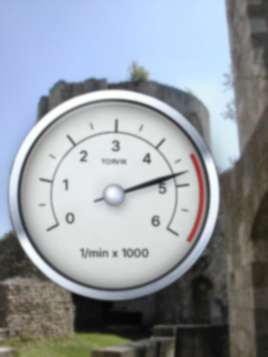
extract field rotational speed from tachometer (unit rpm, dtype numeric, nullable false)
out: 4750 rpm
